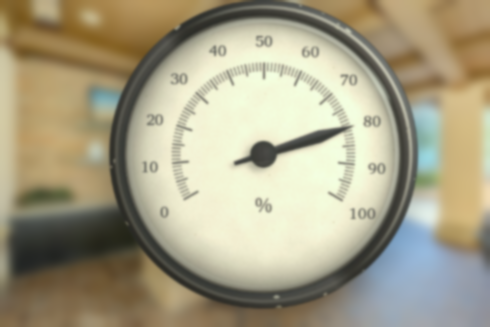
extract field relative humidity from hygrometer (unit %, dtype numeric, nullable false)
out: 80 %
